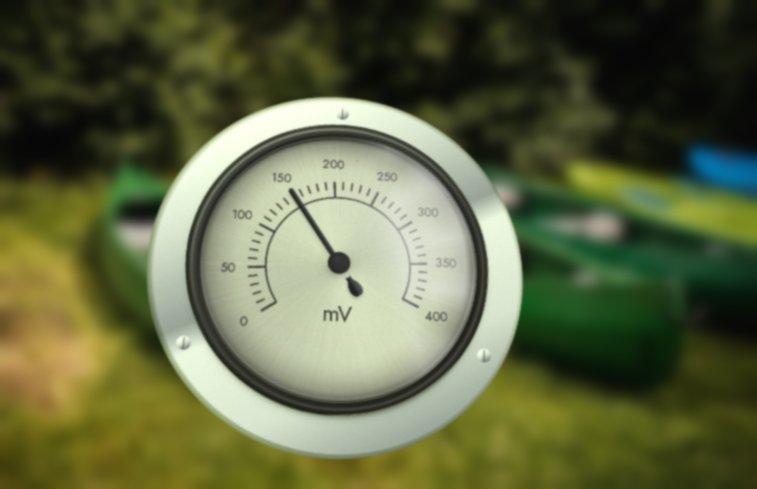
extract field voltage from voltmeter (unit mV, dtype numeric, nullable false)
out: 150 mV
